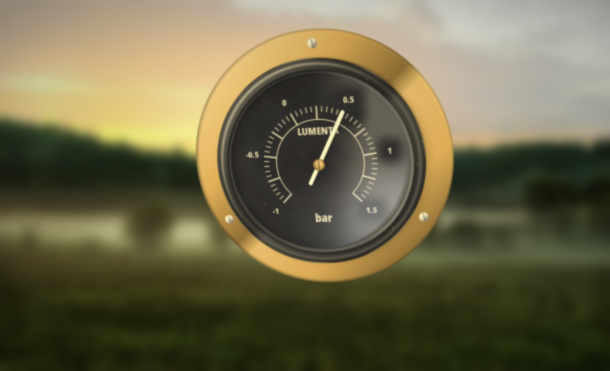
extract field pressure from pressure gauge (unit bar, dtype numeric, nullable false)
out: 0.5 bar
